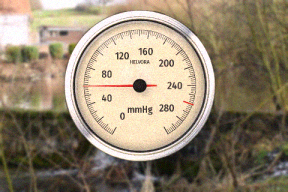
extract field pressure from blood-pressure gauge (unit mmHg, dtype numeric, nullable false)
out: 60 mmHg
